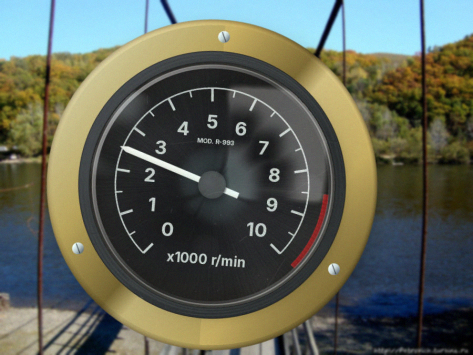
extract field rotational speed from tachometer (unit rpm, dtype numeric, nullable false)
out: 2500 rpm
